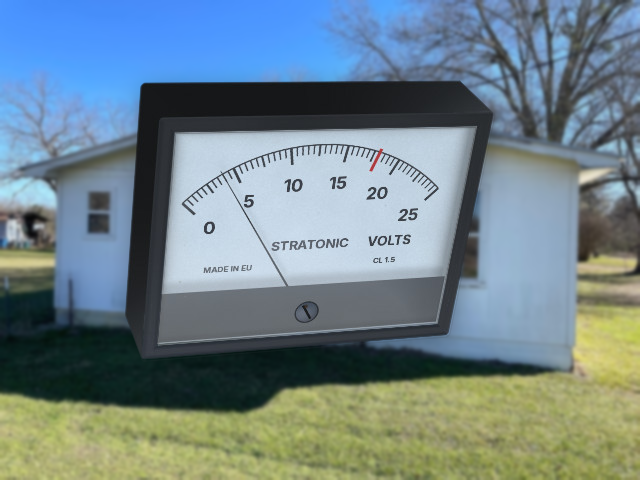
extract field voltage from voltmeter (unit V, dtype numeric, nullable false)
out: 4 V
